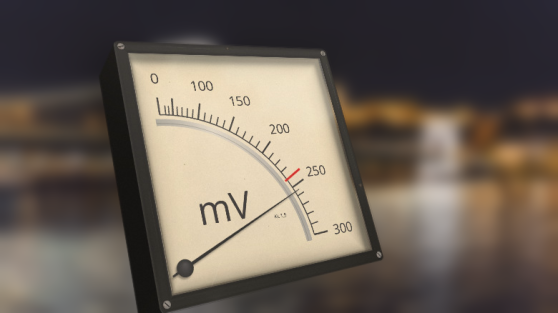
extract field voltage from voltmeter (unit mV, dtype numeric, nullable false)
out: 255 mV
